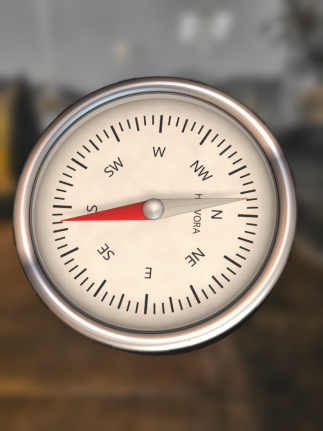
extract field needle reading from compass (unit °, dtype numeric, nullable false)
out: 170 °
